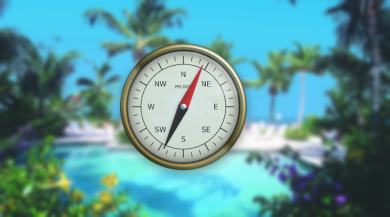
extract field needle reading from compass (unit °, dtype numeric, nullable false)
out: 25 °
